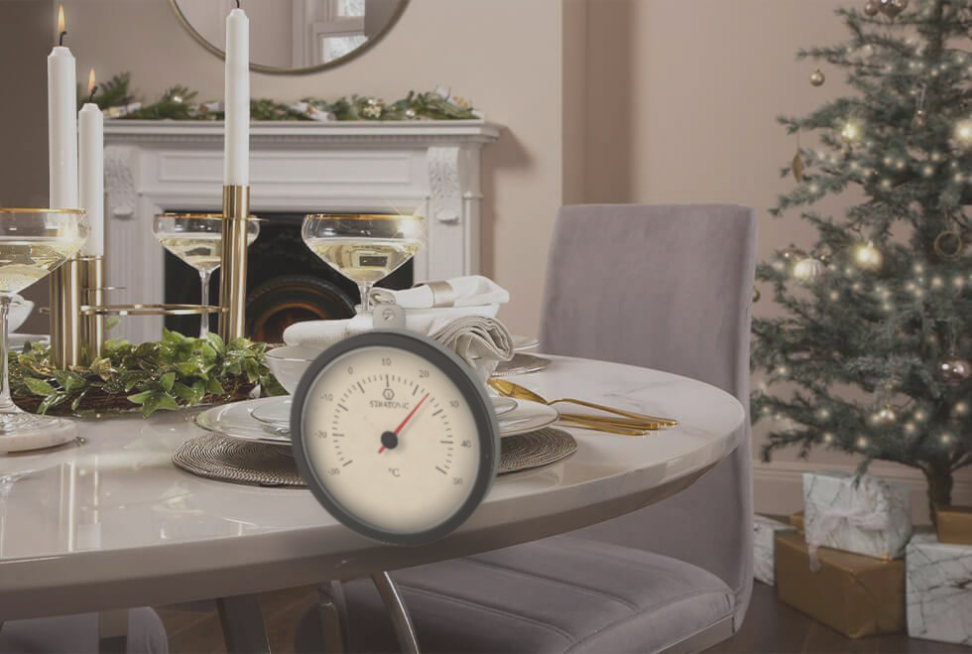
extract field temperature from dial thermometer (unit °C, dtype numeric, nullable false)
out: 24 °C
